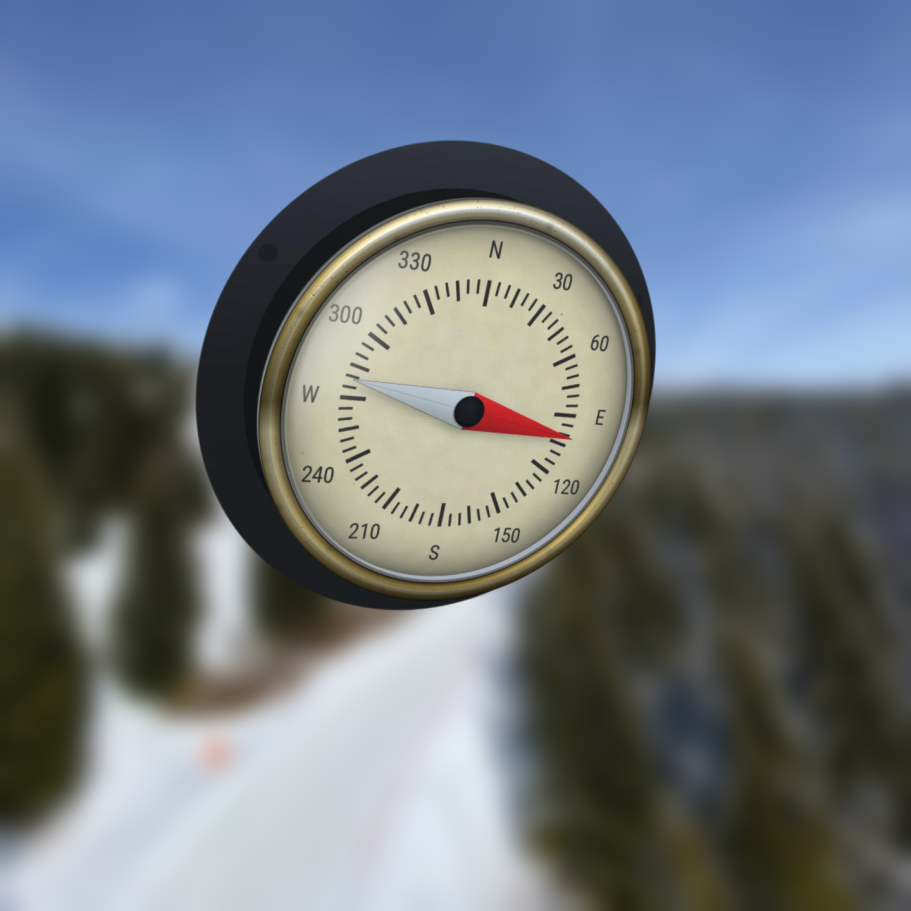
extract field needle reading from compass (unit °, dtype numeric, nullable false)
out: 100 °
